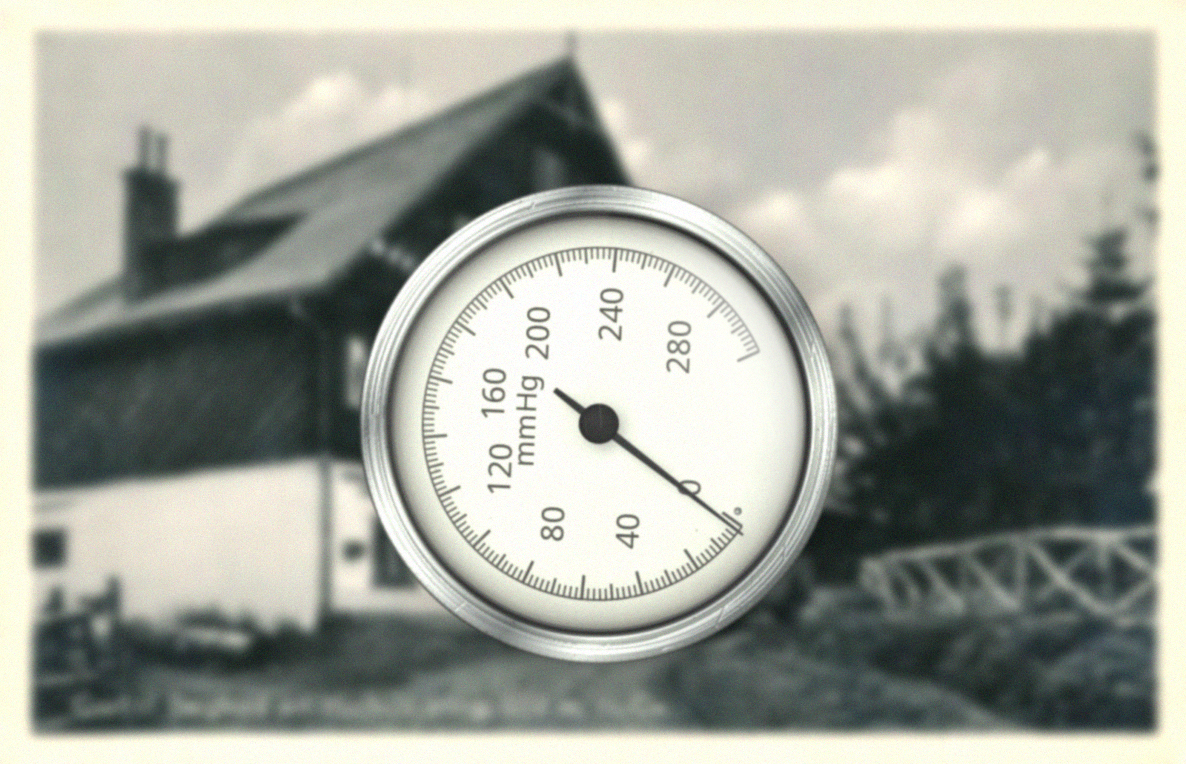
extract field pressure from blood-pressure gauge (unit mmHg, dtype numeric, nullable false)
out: 2 mmHg
